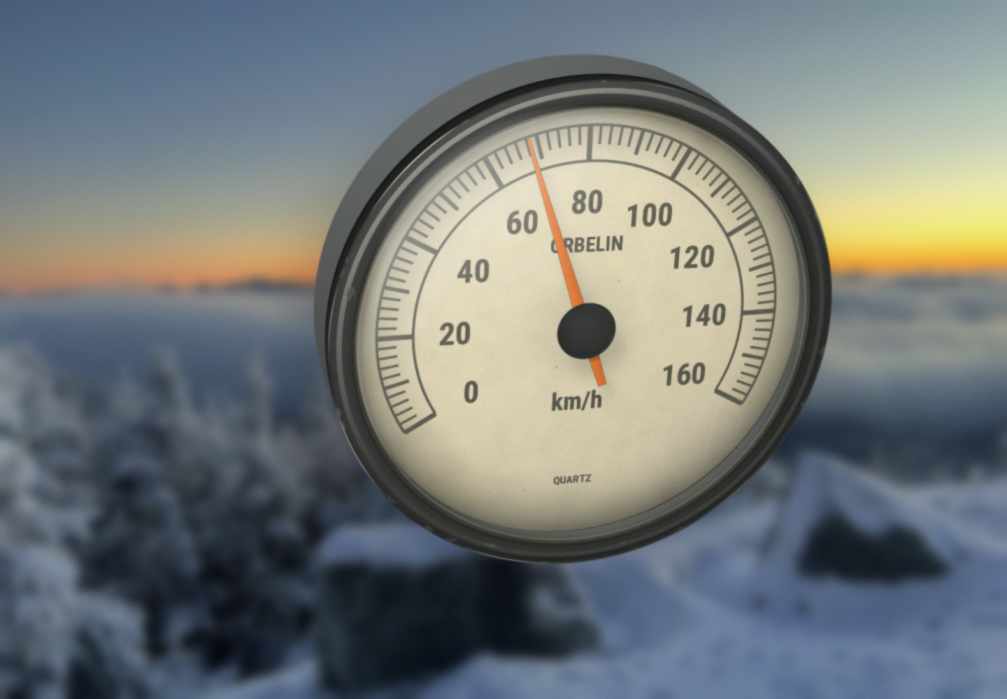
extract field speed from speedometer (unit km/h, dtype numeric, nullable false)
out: 68 km/h
